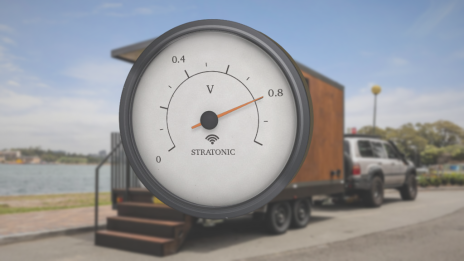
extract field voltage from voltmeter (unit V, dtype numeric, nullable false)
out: 0.8 V
